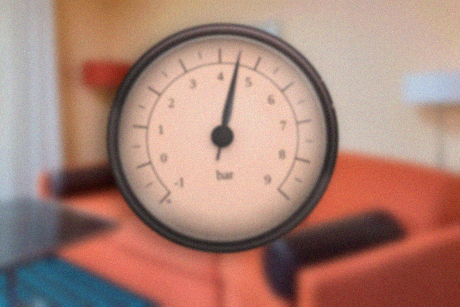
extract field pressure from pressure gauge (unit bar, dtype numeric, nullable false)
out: 4.5 bar
